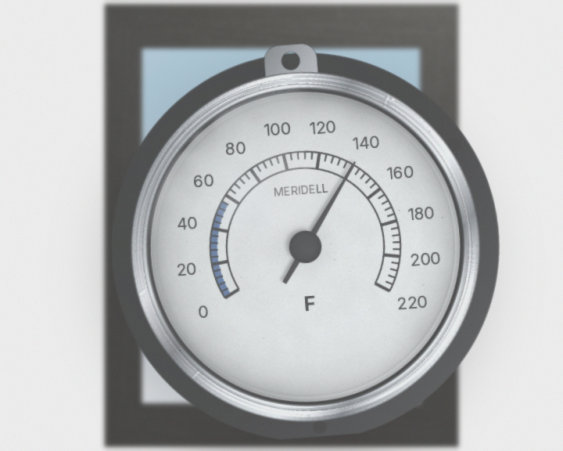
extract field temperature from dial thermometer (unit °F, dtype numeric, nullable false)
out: 140 °F
